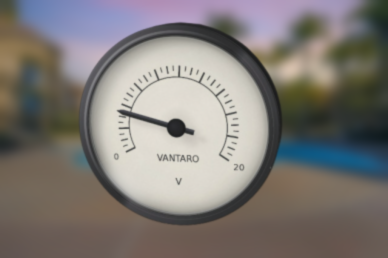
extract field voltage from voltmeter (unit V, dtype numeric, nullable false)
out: 3.5 V
